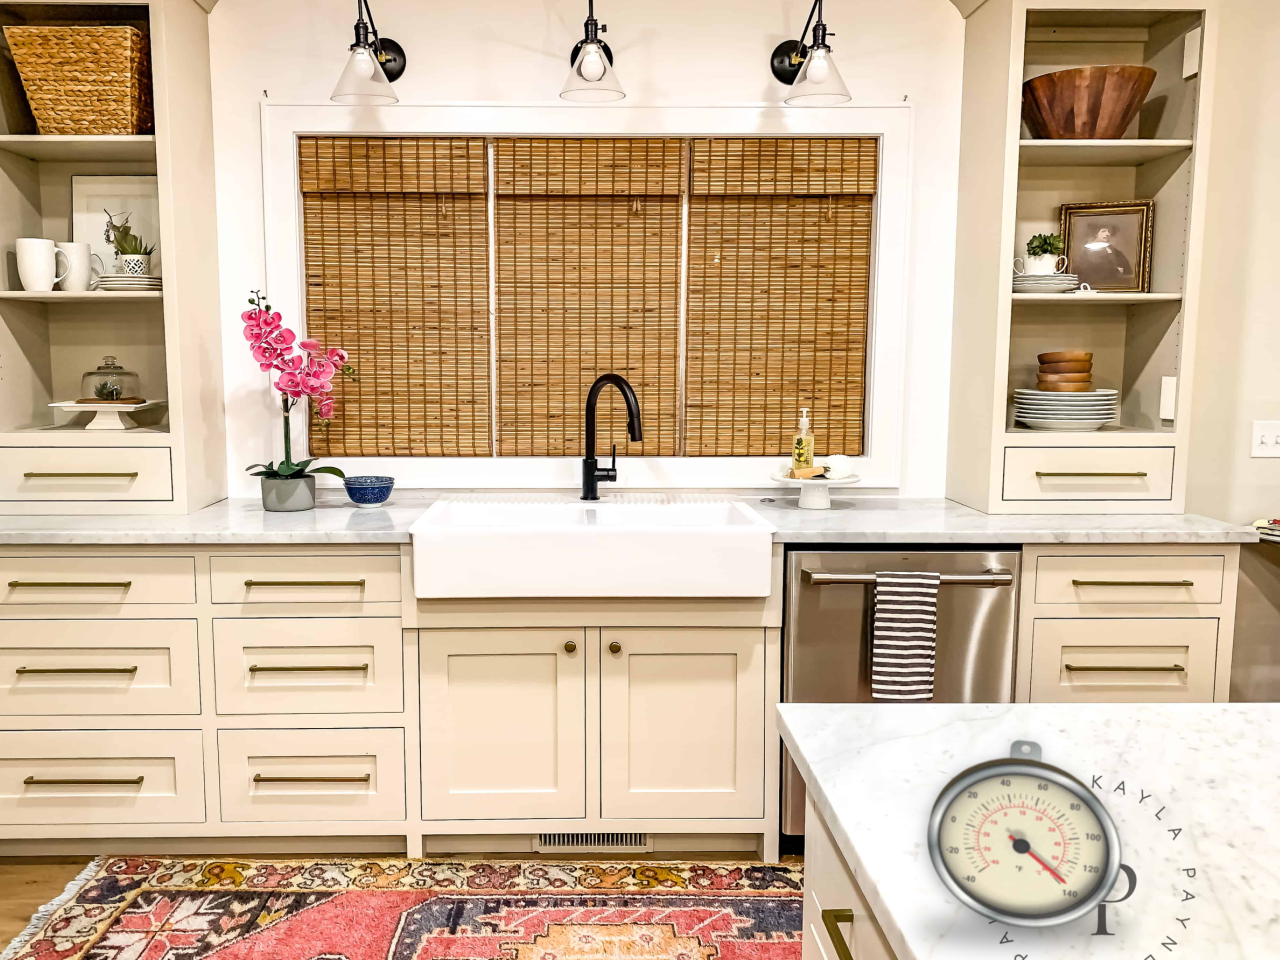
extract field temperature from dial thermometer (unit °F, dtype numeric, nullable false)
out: 136 °F
